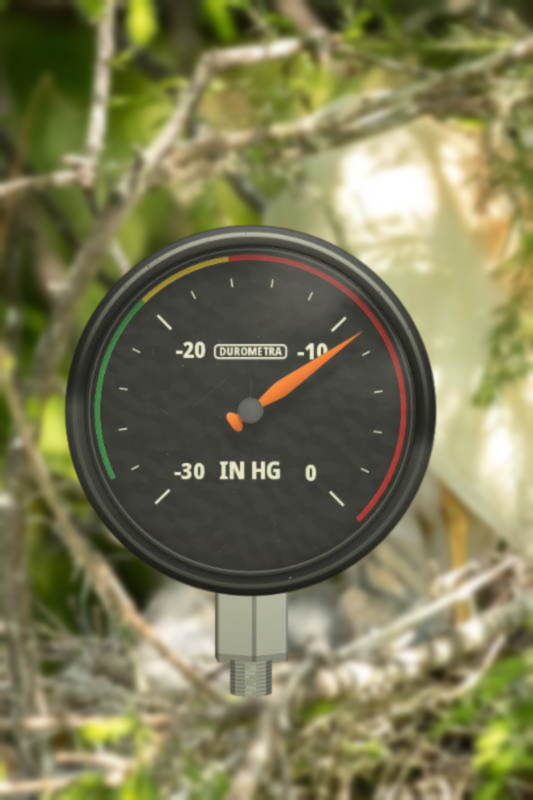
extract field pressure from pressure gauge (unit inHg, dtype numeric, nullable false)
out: -9 inHg
